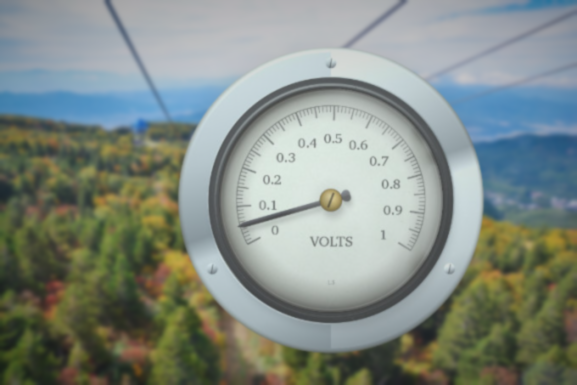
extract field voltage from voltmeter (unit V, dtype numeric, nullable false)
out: 0.05 V
